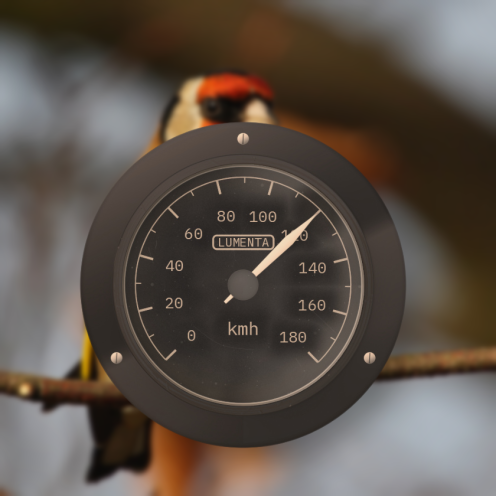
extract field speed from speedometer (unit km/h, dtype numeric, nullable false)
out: 120 km/h
